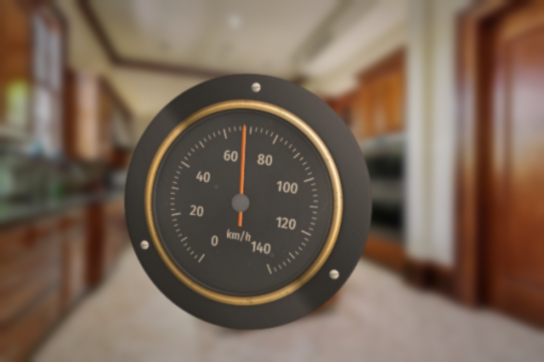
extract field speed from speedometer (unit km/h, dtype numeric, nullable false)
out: 68 km/h
